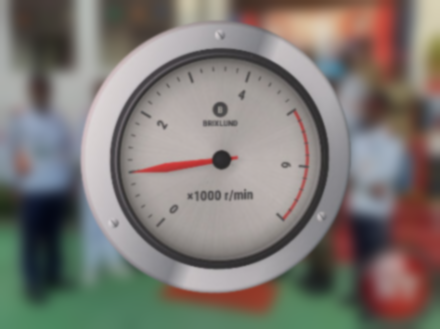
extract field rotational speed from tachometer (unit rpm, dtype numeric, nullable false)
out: 1000 rpm
